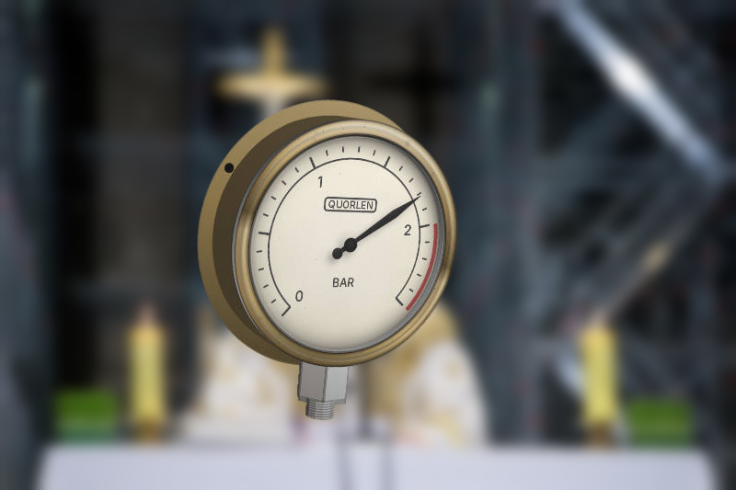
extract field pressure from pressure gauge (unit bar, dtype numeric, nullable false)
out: 1.8 bar
